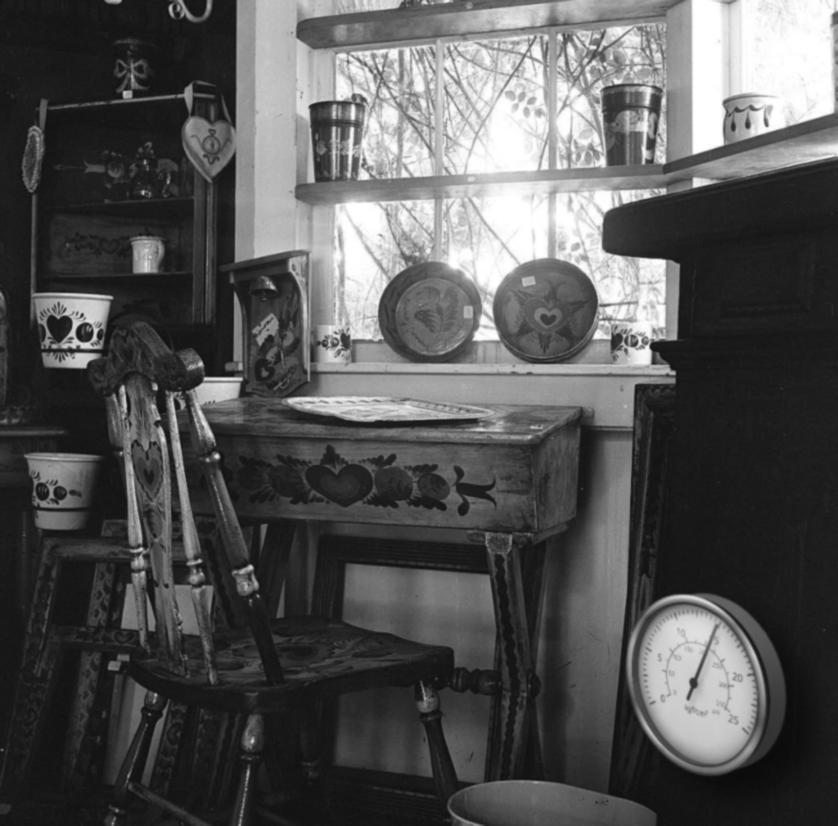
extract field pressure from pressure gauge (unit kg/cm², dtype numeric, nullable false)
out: 15 kg/cm²
